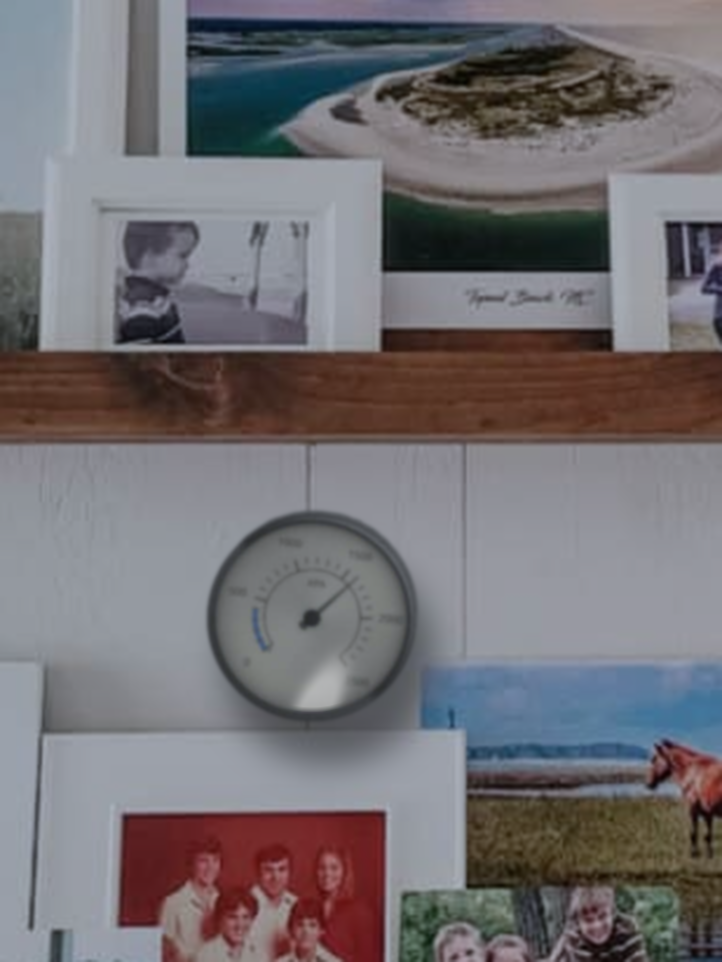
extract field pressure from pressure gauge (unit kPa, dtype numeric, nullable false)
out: 1600 kPa
